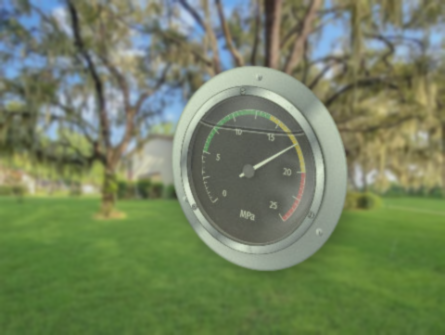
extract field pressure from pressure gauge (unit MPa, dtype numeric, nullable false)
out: 17.5 MPa
